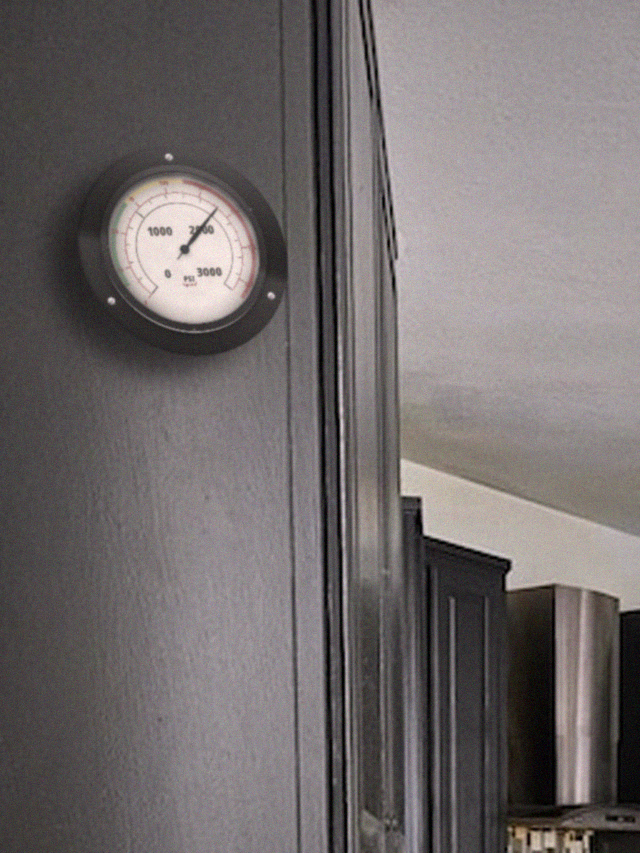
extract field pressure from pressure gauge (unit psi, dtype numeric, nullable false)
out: 2000 psi
